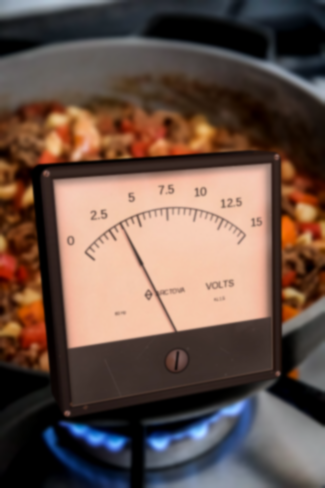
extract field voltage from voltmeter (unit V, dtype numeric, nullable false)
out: 3.5 V
